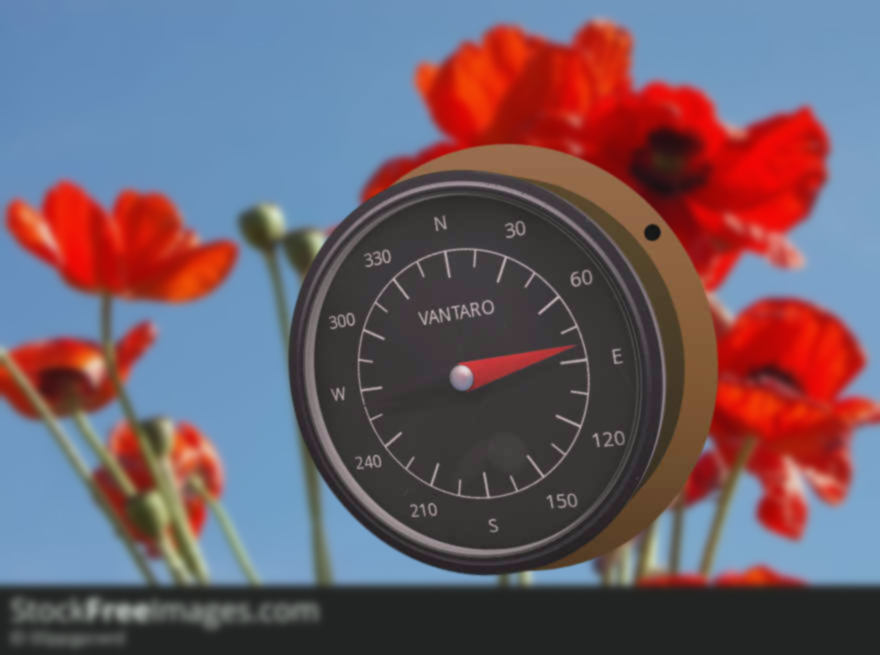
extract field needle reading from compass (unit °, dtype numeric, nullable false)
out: 82.5 °
